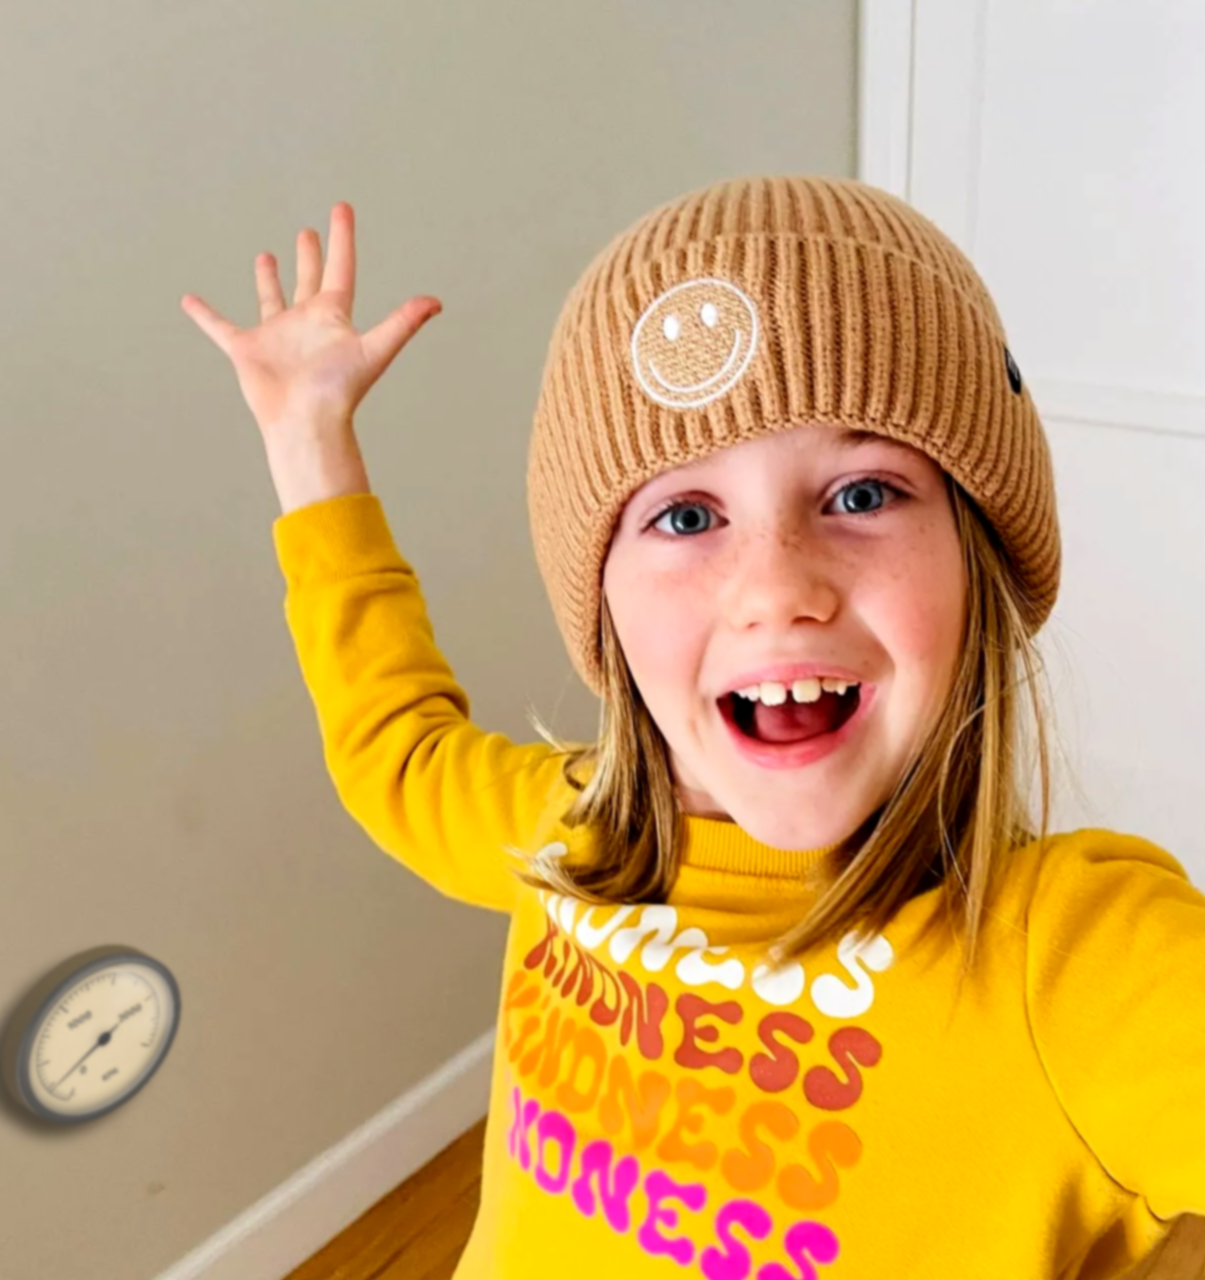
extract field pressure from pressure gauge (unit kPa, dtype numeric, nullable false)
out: 250 kPa
